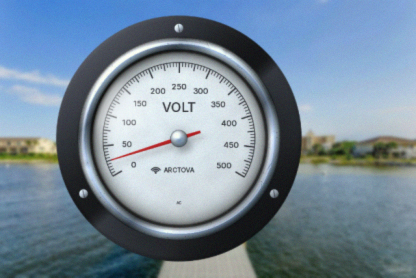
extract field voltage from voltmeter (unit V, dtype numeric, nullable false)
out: 25 V
